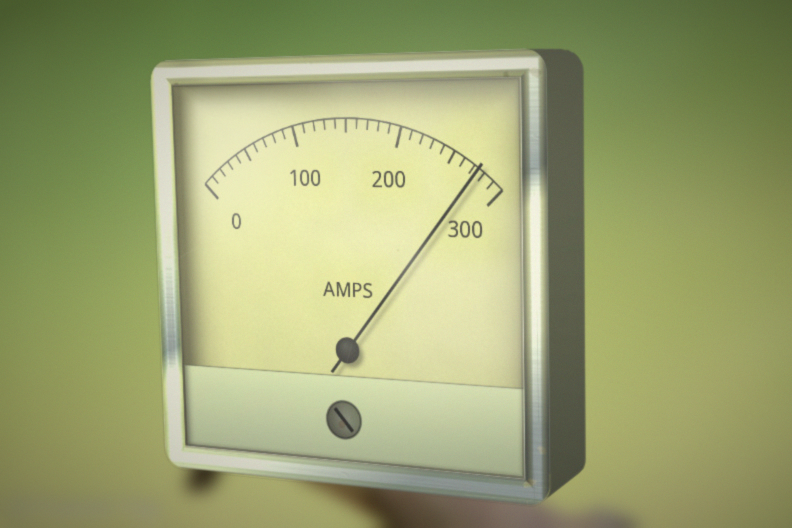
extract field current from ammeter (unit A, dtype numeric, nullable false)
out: 275 A
